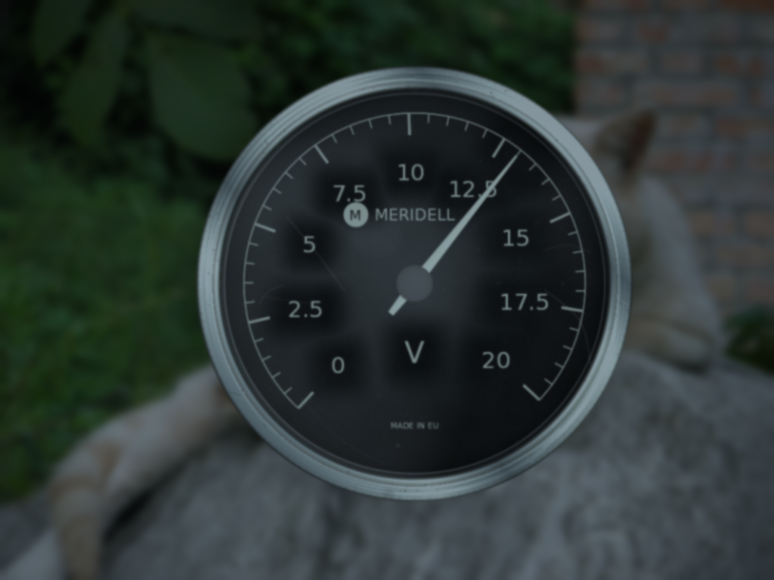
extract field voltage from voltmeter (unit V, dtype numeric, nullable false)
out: 13 V
